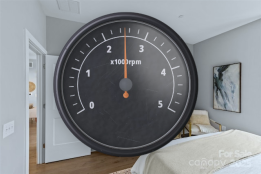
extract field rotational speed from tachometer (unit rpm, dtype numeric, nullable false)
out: 2500 rpm
